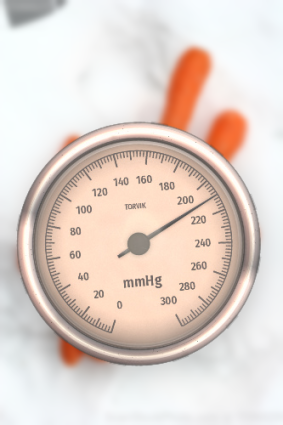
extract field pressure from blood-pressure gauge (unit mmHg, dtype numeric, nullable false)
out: 210 mmHg
